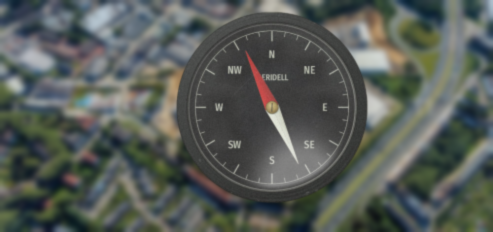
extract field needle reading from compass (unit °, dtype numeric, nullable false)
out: 335 °
